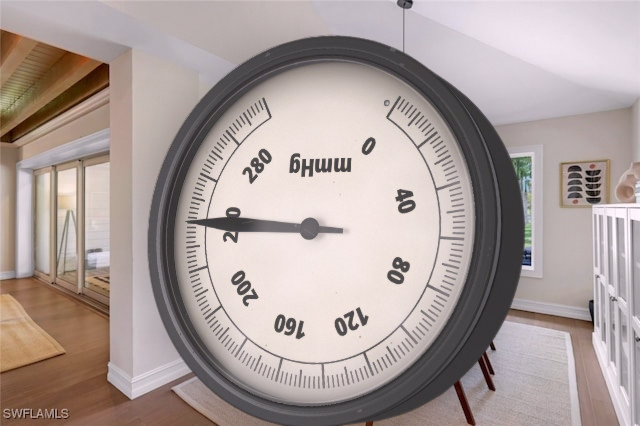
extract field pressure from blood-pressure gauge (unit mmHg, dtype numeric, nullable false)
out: 240 mmHg
